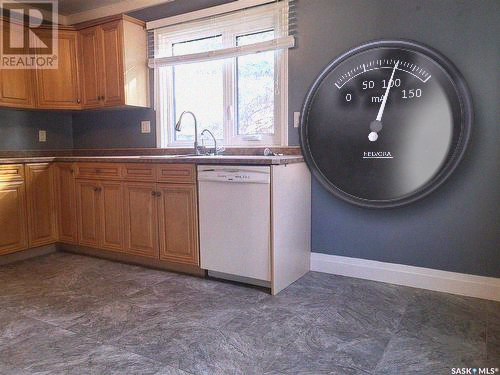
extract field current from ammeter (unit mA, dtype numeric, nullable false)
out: 100 mA
